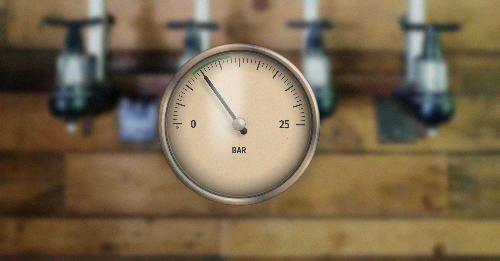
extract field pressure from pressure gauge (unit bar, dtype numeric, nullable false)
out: 7.5 bar
